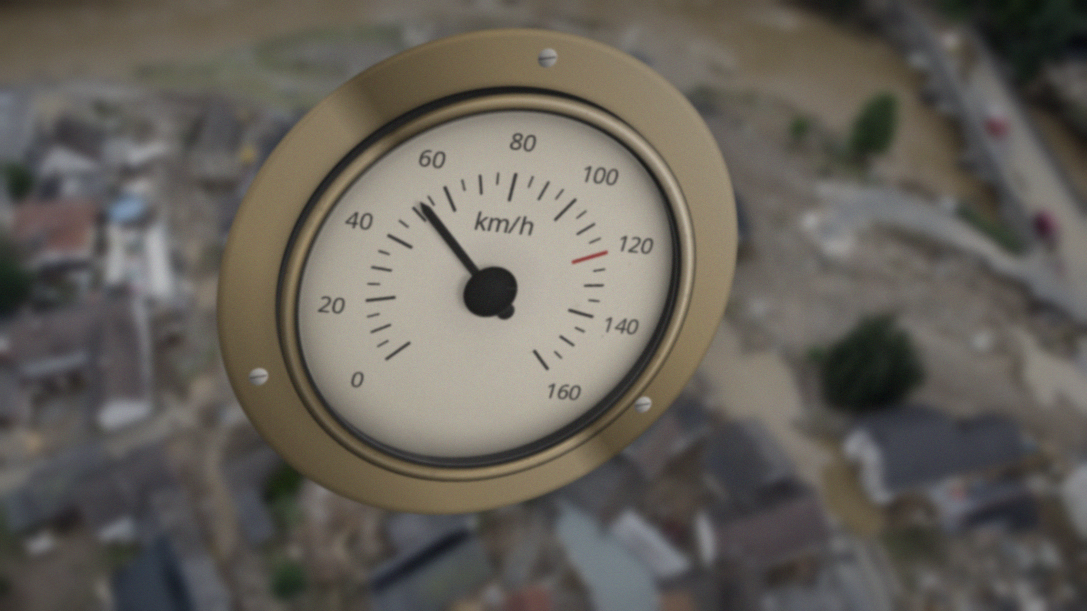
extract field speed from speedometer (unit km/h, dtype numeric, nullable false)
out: 52.5 km/h
